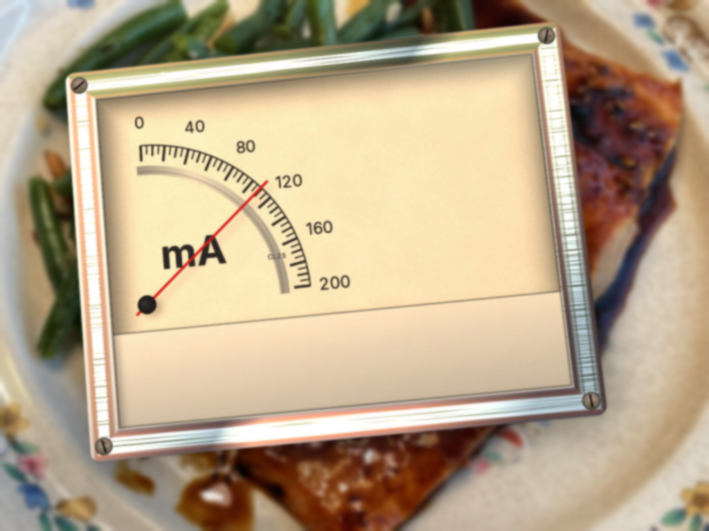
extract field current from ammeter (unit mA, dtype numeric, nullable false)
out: 110 mA
